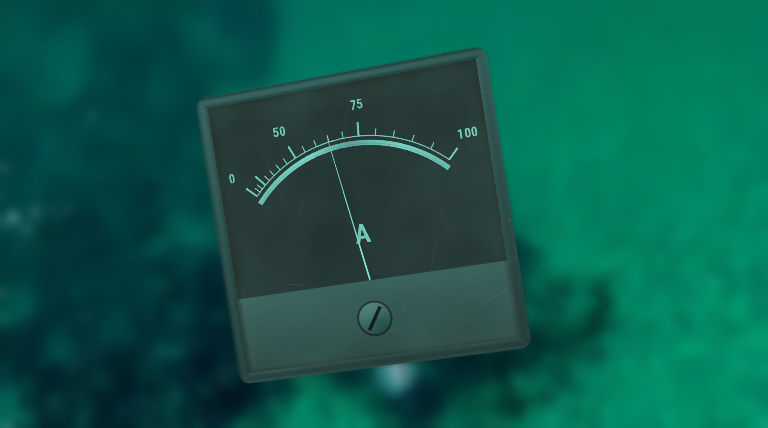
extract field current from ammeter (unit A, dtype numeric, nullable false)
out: 65 A
